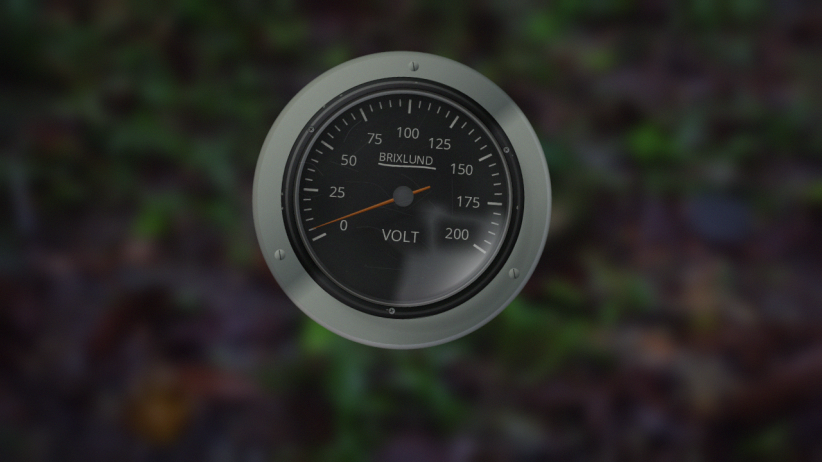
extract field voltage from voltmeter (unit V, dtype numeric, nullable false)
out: 5 V
